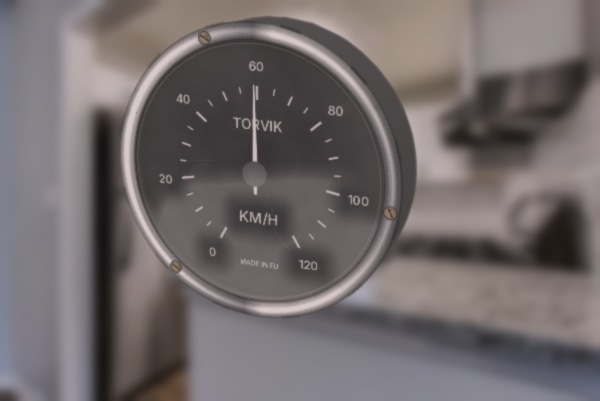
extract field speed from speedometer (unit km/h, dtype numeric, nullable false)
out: 60 km/h
